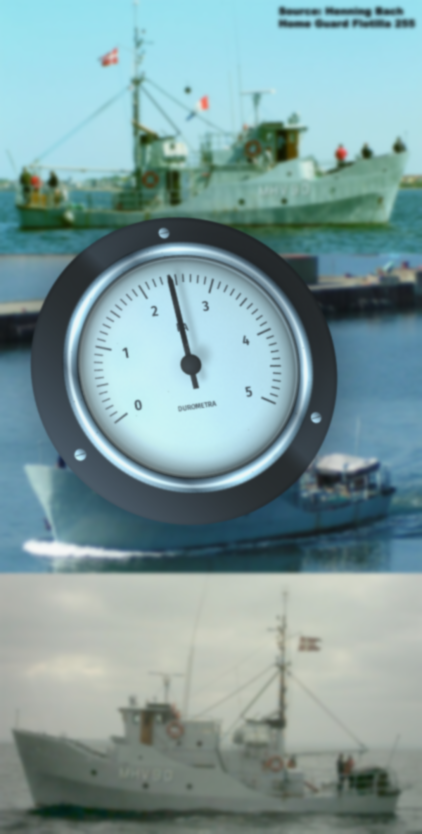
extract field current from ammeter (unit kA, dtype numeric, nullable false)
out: 2.4 kA
